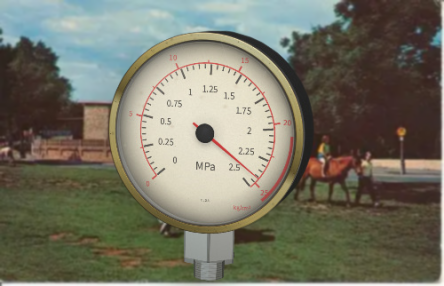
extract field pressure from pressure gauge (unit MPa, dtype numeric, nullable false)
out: 2.4 MPa
